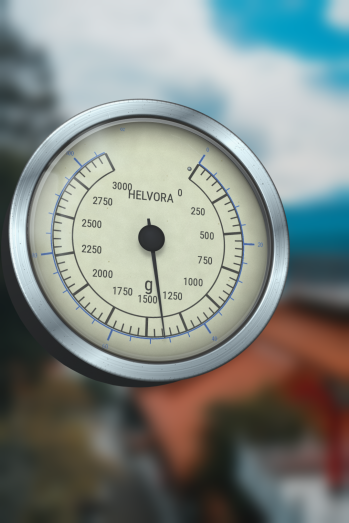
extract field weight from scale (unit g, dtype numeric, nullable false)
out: 1400 g
